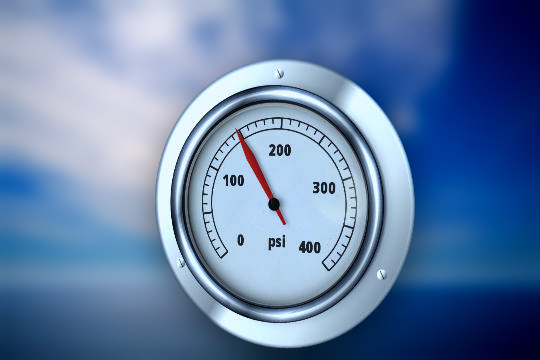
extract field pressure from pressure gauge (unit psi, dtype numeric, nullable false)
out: 150 psi
